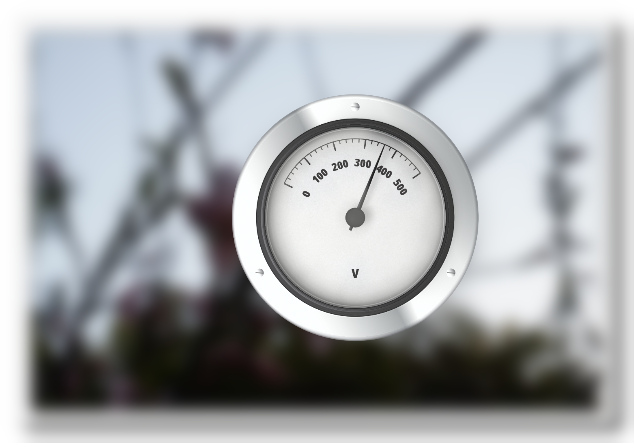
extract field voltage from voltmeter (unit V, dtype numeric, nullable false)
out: 360 V
